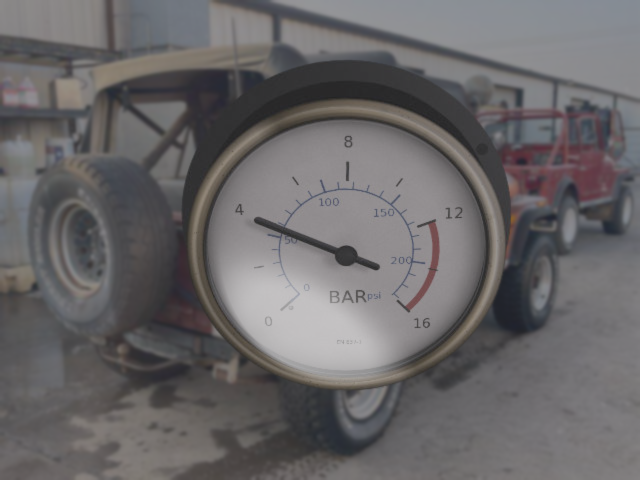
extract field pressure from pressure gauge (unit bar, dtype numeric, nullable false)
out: 4 bar
